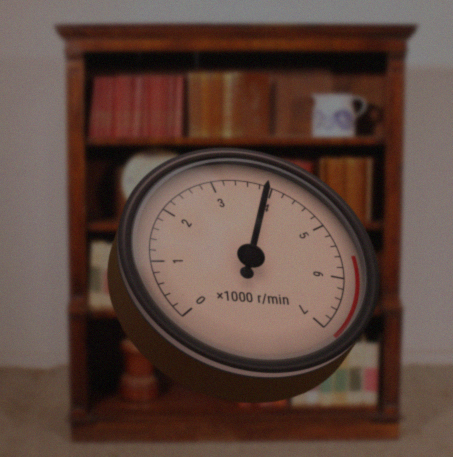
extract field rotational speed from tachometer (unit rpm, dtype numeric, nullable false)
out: 3900 rpm
